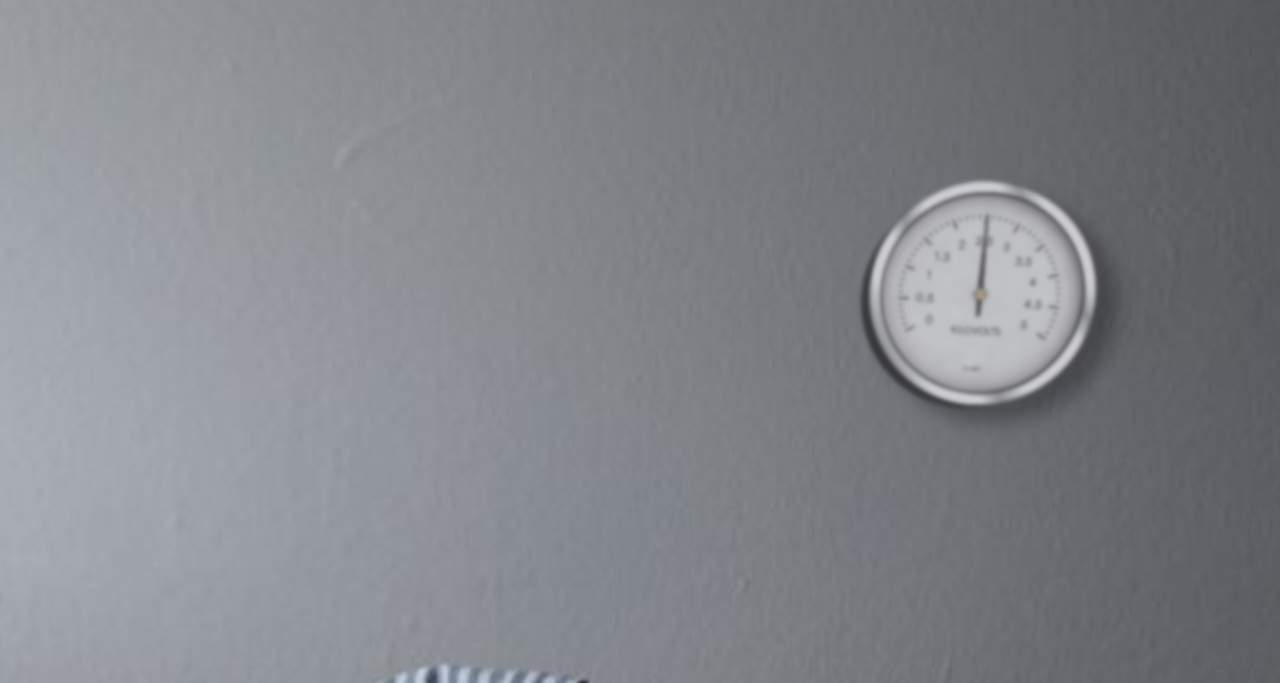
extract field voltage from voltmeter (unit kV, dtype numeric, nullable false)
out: 2.5 kV
